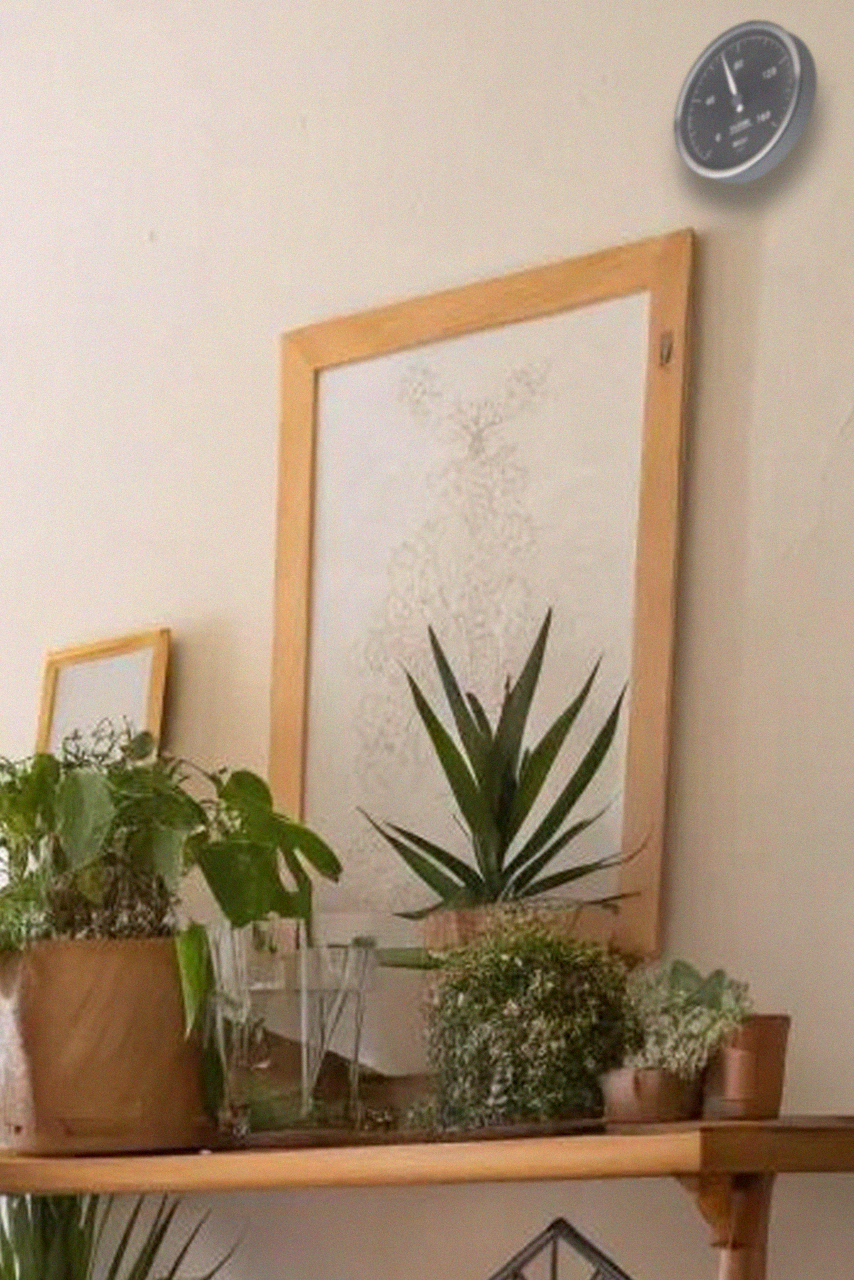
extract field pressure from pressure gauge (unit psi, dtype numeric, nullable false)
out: 70 psi
